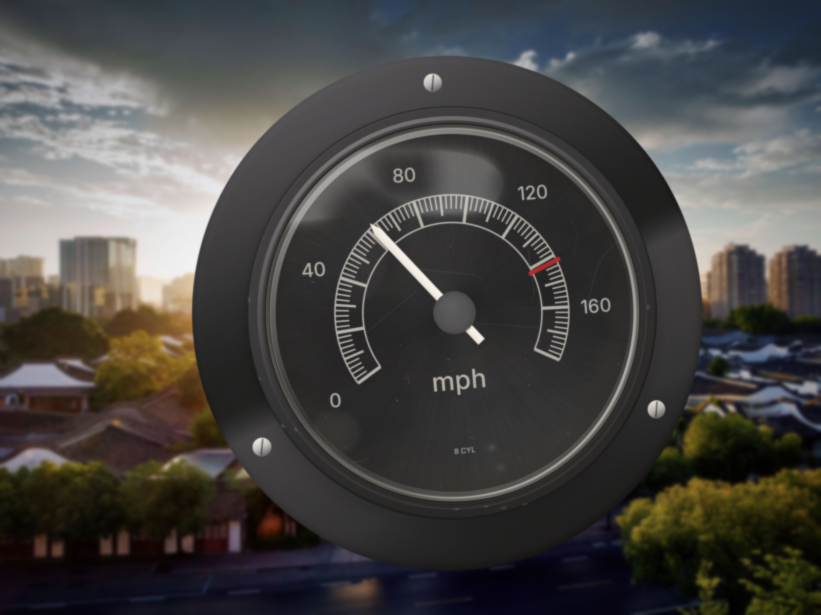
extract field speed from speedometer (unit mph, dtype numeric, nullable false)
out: 62 mph
